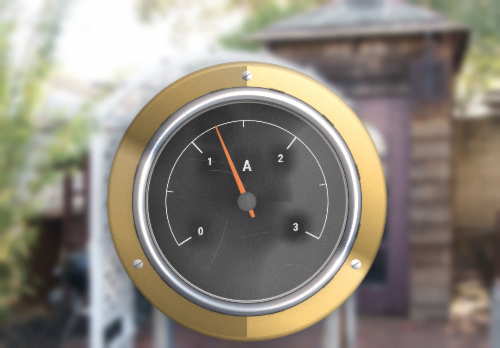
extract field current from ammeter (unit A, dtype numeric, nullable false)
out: 1.25 A
